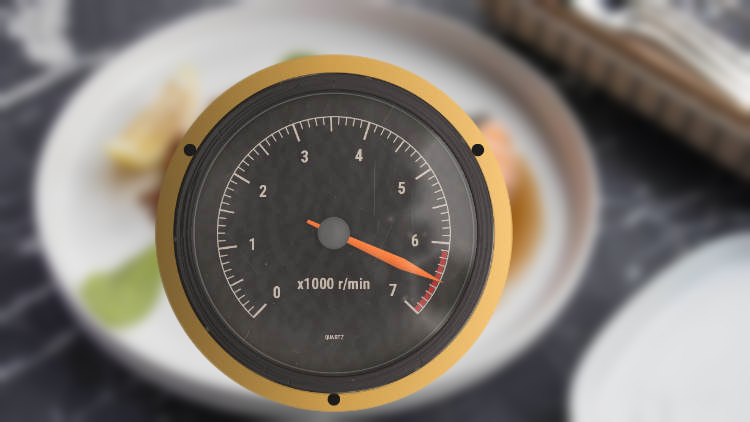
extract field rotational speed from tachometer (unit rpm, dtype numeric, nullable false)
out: 6500 rpm
